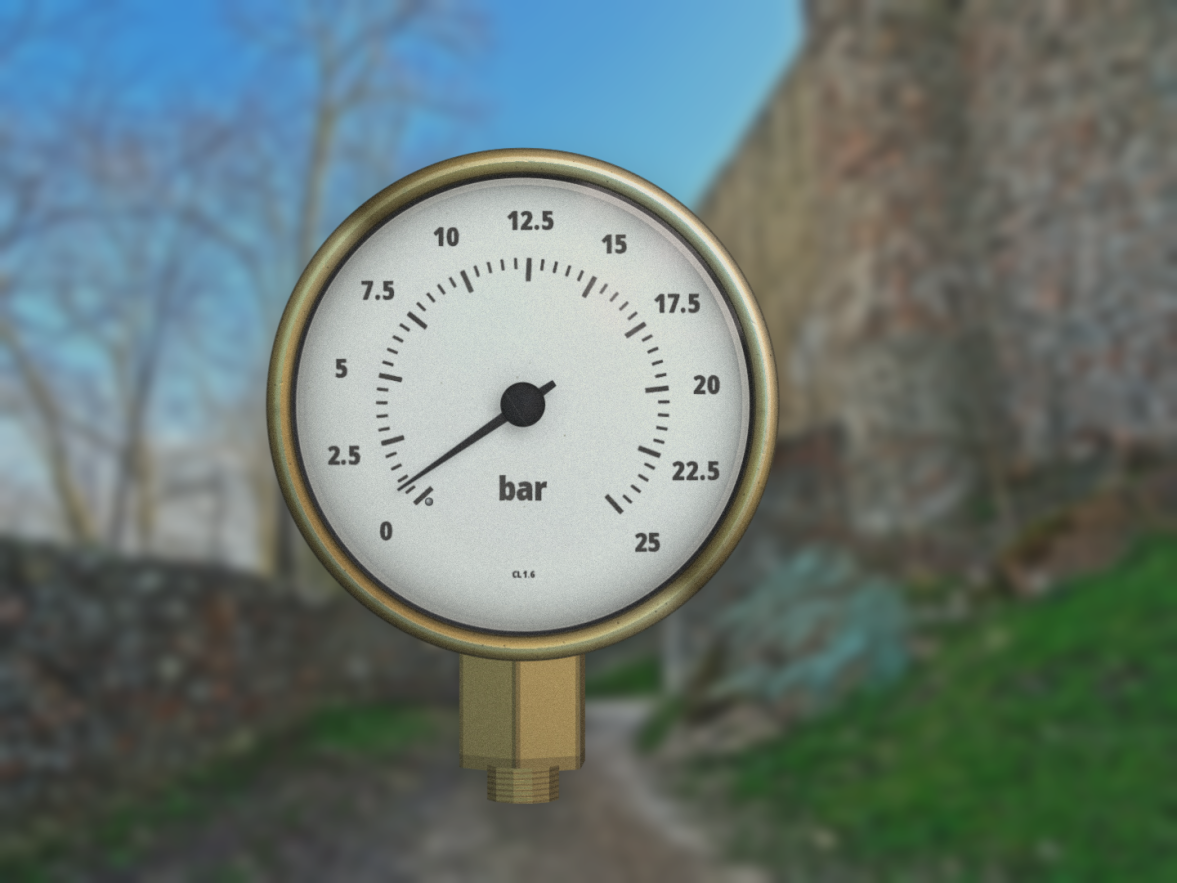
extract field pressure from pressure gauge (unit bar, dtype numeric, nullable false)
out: 0.75 bar
